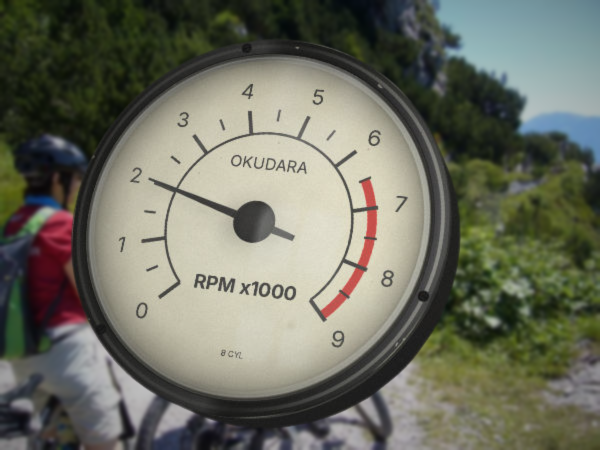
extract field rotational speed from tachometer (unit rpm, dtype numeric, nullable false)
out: 2000 rpm
